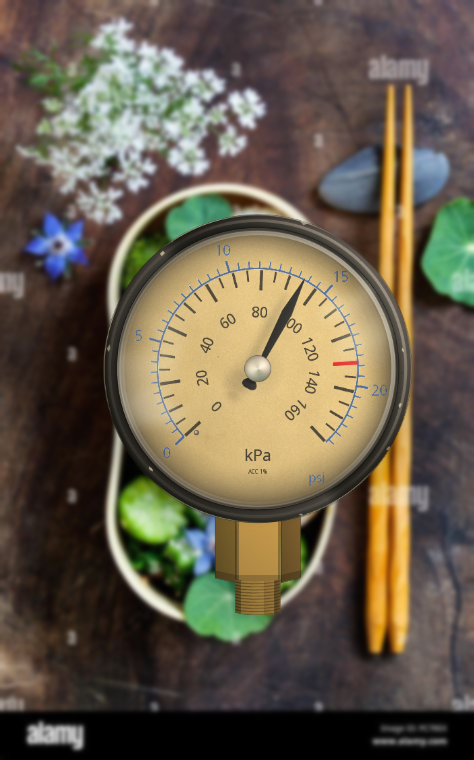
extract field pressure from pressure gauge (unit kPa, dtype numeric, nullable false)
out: 95 kPa
